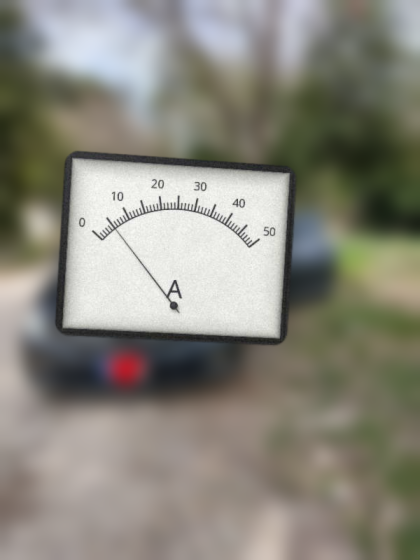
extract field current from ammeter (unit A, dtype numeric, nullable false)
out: 5 A
